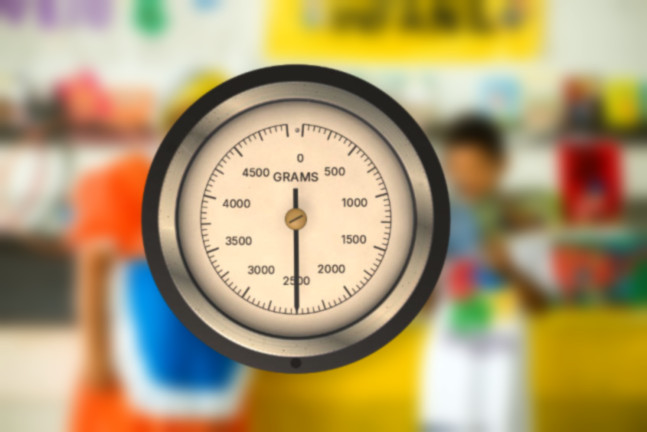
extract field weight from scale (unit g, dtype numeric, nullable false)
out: 2500 g
